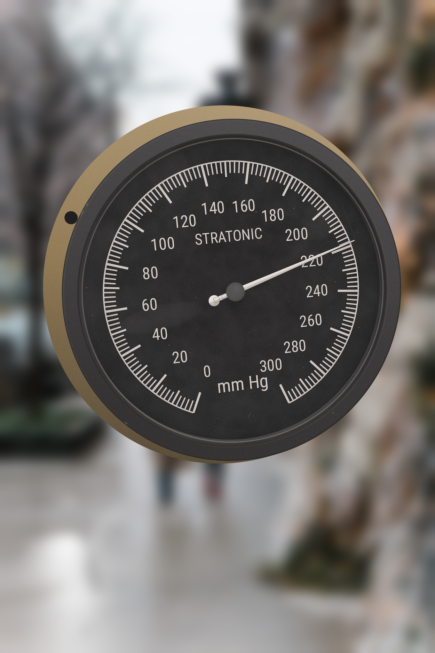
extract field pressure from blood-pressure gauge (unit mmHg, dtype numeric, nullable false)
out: 218 mmHg
